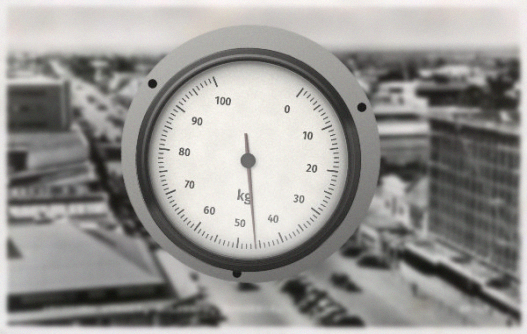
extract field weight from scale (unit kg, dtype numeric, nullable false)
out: 46 kg
